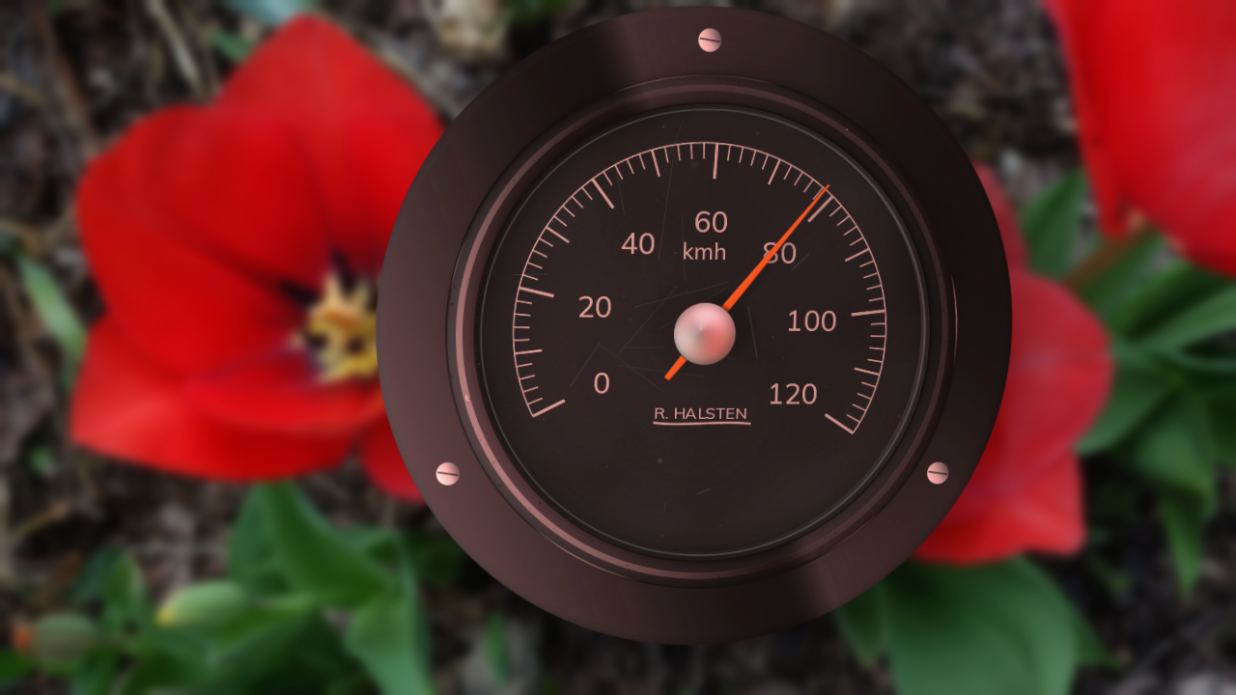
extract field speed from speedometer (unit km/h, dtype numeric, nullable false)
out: 78 km/h
